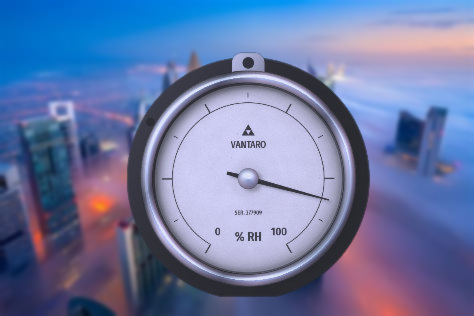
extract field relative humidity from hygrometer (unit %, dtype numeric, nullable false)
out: 85 %
